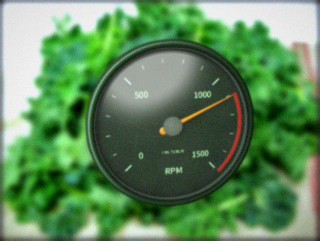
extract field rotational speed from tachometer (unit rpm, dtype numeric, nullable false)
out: 1100 rpm
